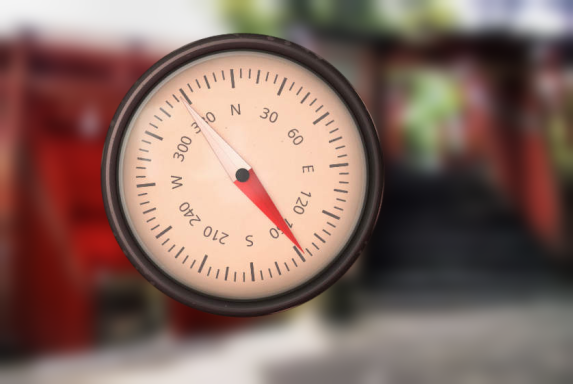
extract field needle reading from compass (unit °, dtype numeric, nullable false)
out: 147.5 °
